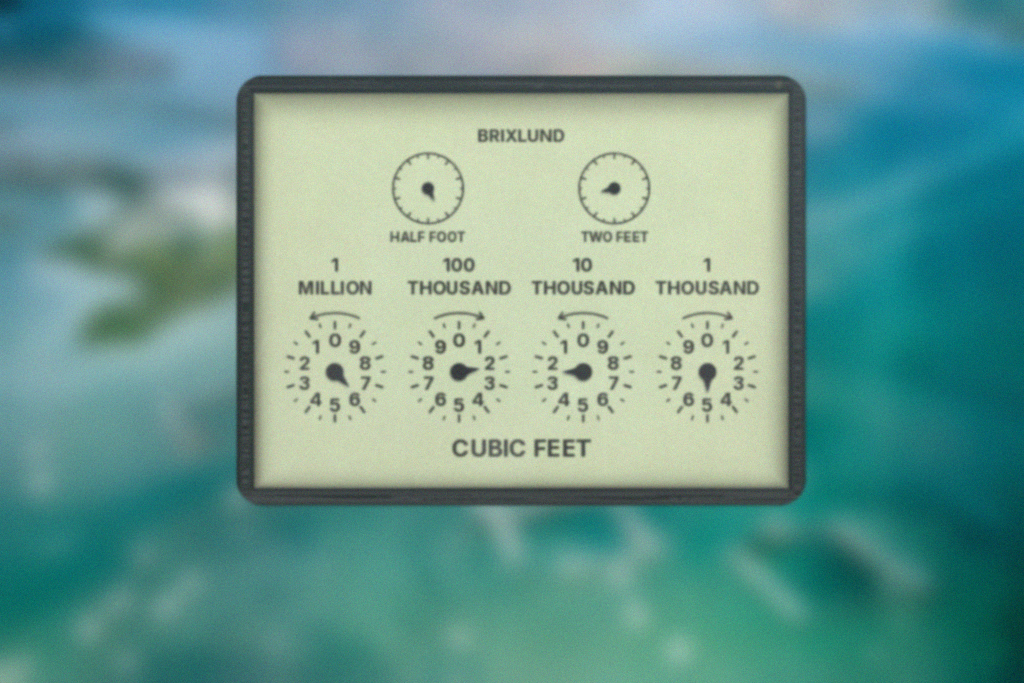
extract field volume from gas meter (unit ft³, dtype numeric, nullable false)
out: 622500 ft³
